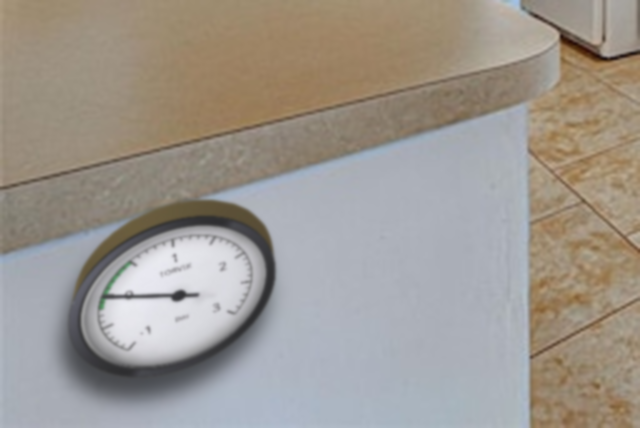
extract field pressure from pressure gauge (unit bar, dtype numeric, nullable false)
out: 0 bar
